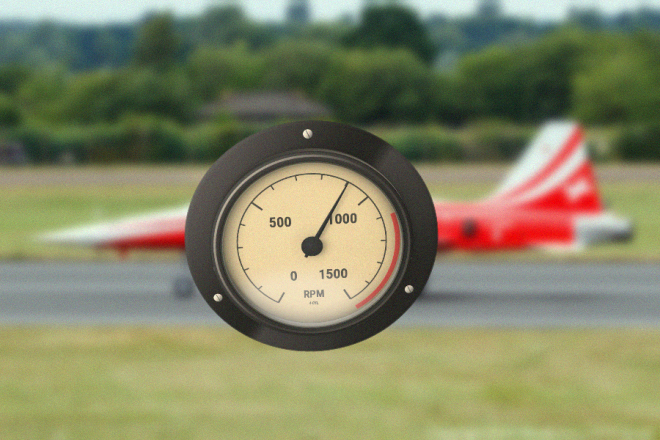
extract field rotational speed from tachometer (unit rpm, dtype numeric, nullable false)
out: 900 rpm
